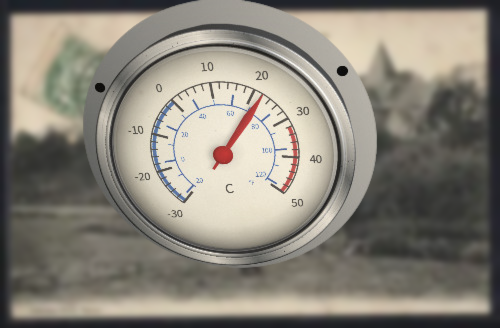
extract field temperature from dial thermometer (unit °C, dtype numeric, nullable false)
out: 22 °C
